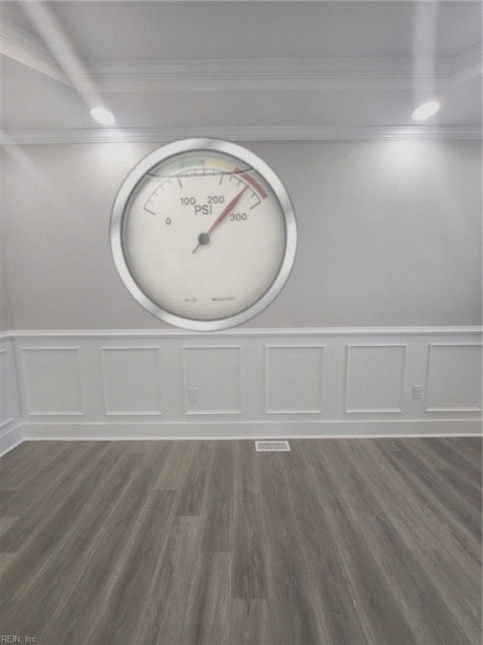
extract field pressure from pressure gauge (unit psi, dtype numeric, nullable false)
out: 260 psi
